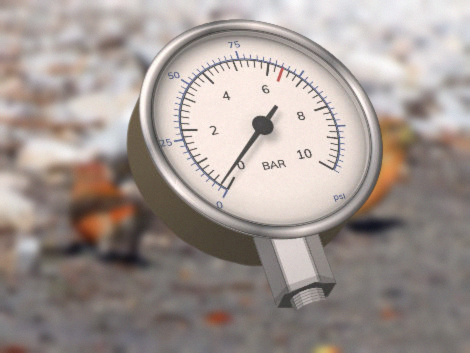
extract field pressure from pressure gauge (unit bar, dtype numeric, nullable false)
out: 0.2 bar
